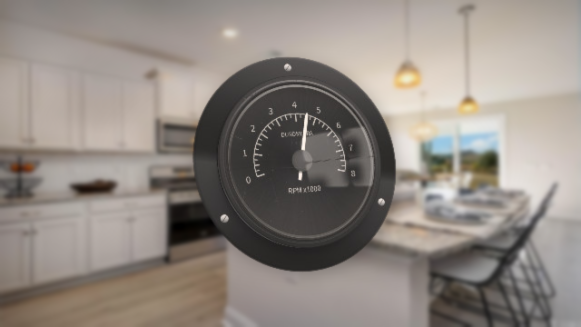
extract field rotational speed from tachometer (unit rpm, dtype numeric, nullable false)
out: 4500 rpm
